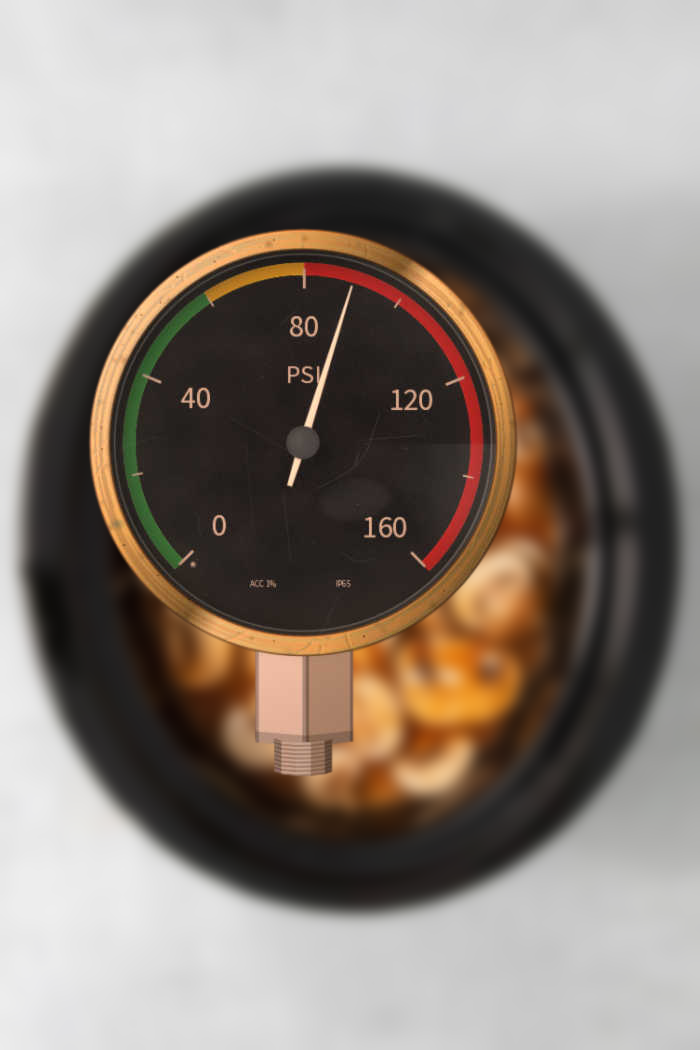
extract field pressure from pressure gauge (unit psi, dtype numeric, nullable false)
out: 90 psi
